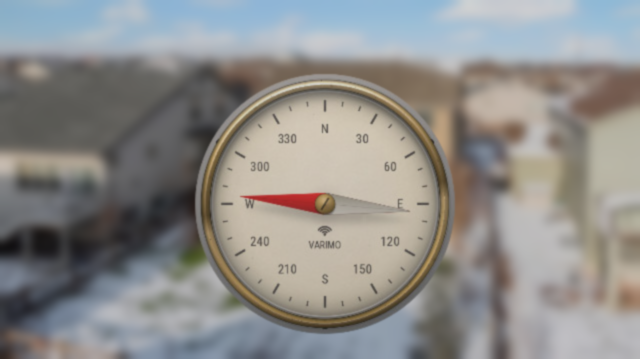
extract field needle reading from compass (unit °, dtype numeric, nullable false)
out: 275 °
